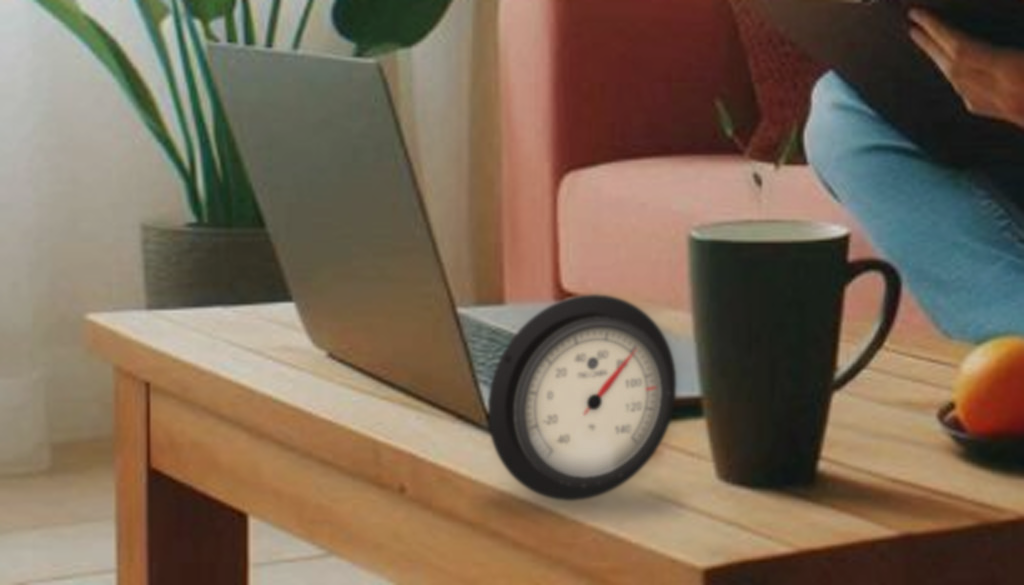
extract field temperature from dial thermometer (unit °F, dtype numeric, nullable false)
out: 80 °F
